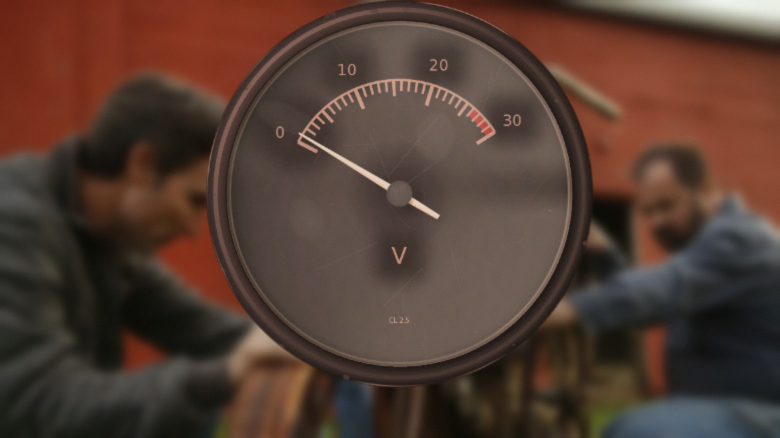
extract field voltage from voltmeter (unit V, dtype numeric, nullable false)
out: 1 V
